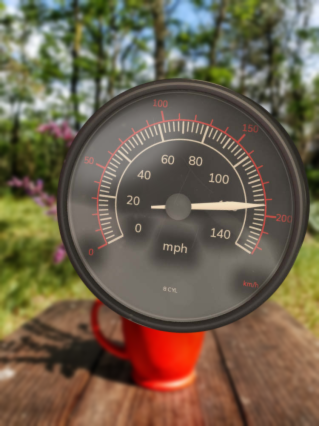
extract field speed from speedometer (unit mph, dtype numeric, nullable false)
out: 120 mph
